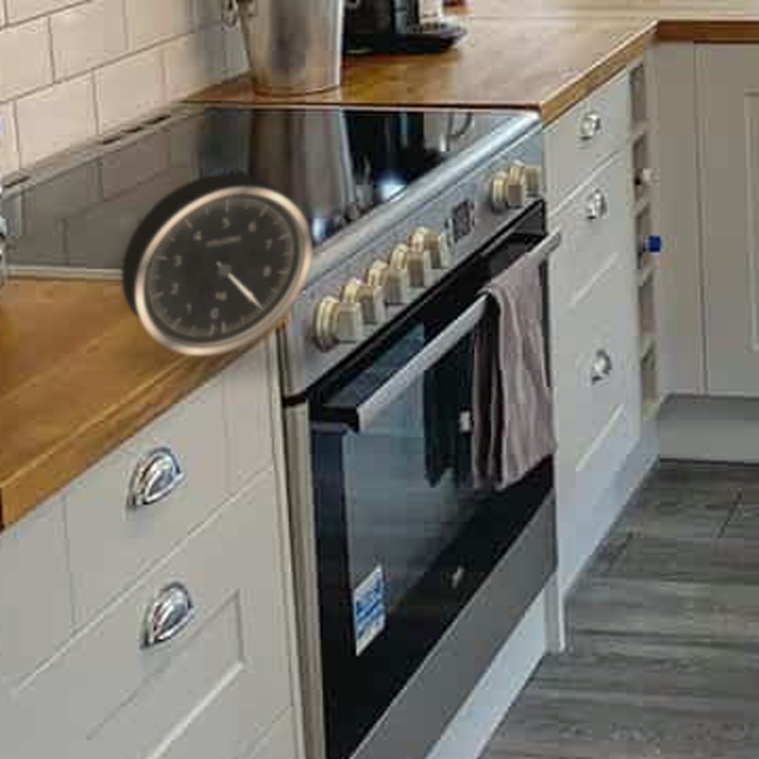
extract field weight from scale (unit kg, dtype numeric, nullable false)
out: 9 kg
